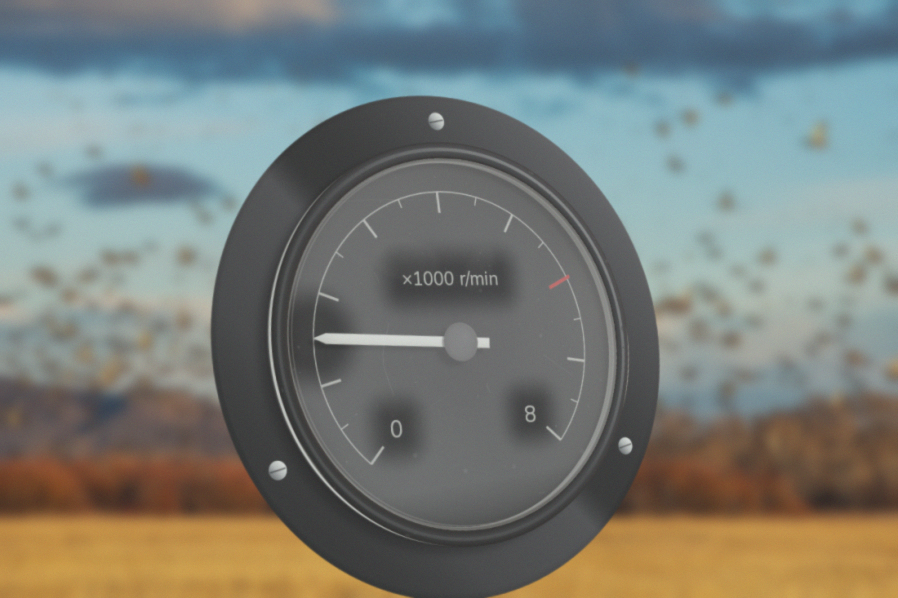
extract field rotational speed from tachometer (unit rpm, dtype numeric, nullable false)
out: 1500 rpm
